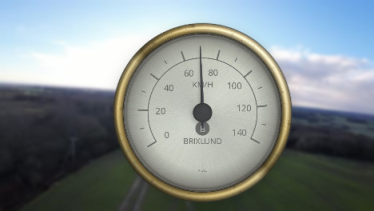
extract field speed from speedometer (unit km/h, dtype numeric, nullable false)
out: 70 km/h
